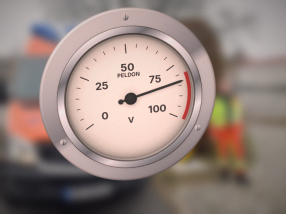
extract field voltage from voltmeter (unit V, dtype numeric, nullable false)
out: 82.5 V
